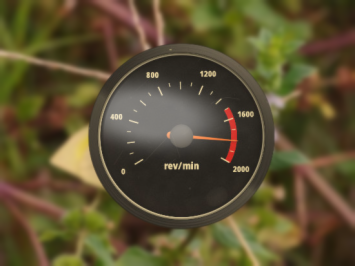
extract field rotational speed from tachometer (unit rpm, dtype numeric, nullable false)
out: 1800 rpm
